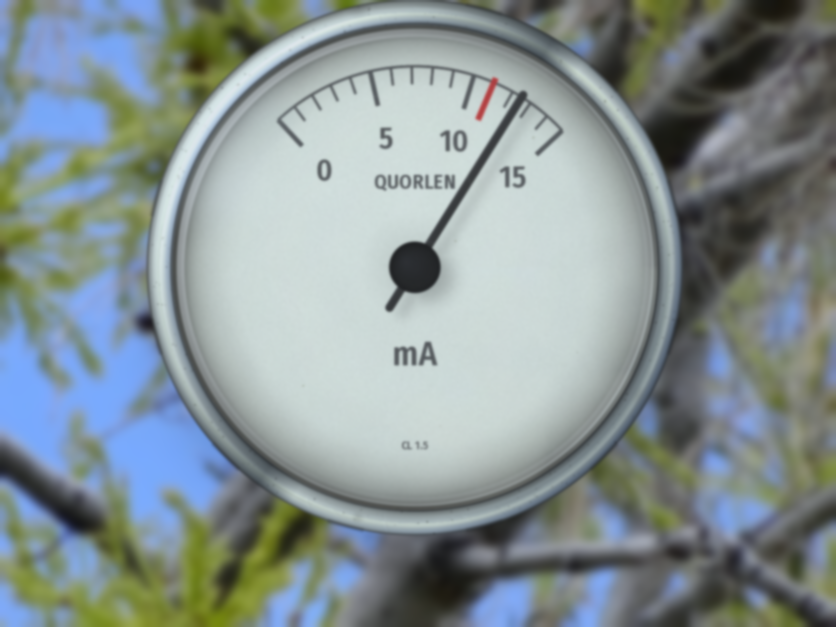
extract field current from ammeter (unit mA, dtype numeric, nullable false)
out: 12.5 mA
